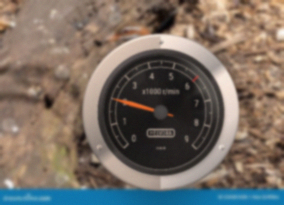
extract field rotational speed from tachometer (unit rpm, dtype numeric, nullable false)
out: 2000 rpm
